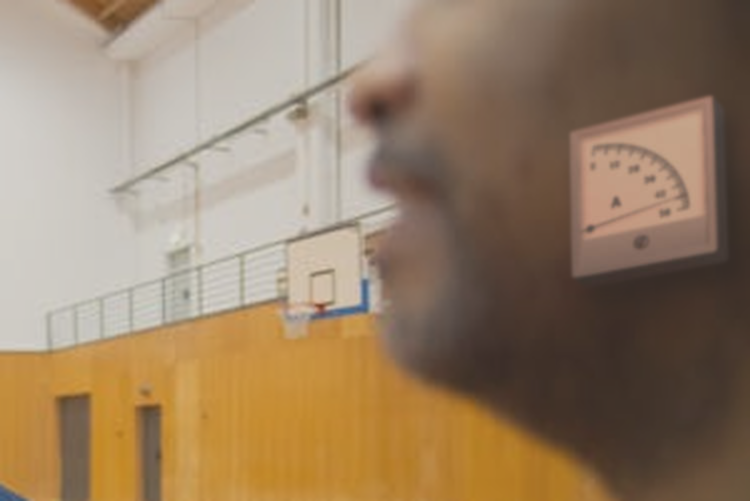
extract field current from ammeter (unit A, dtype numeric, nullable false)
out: 45 A
